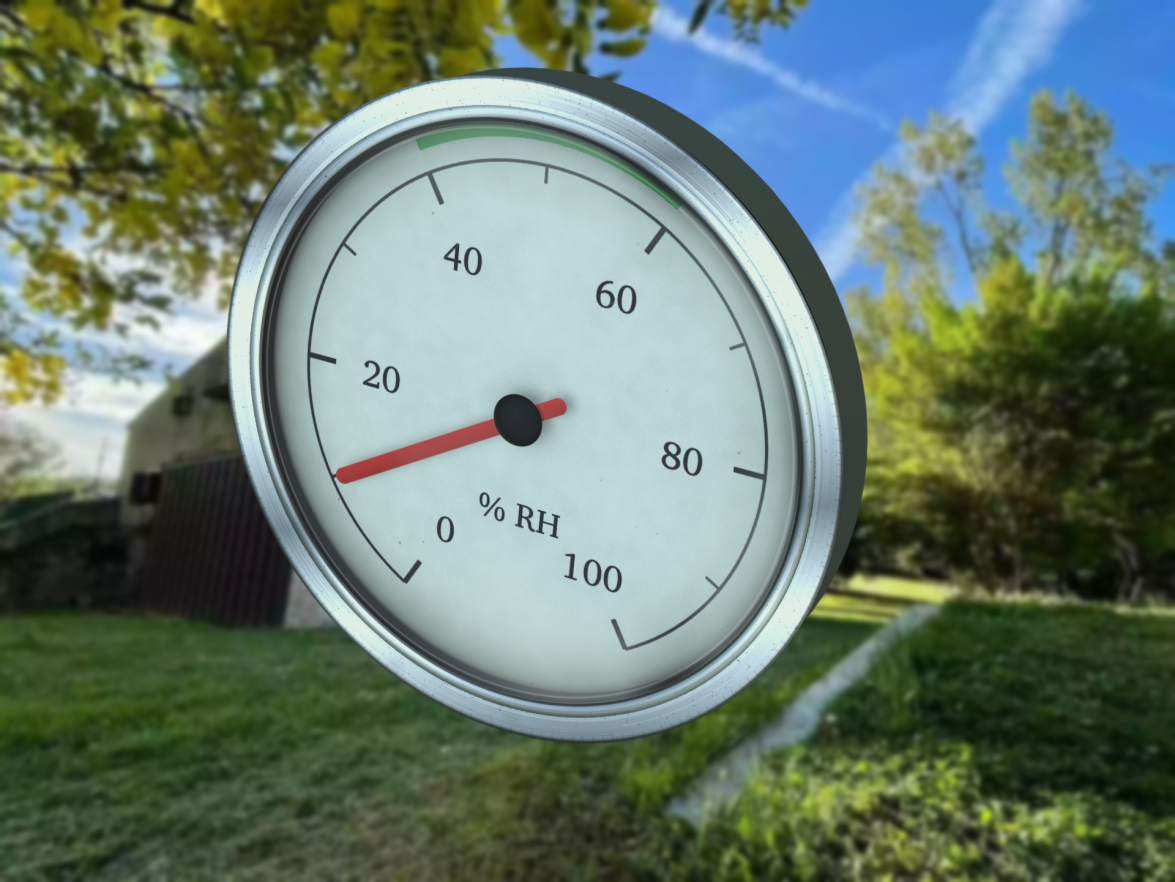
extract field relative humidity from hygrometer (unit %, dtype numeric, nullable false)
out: 10 %
